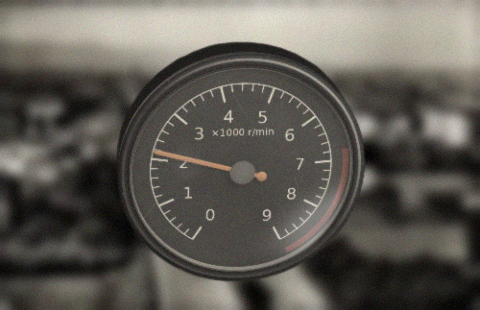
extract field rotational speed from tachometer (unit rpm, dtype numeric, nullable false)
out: 2200 rpm
